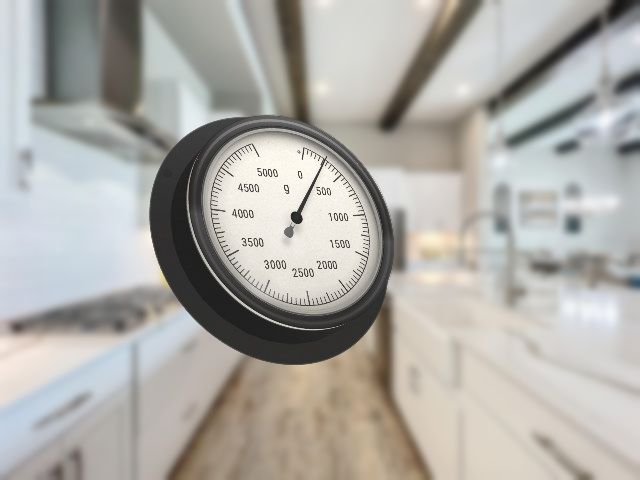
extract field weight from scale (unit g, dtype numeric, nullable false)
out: 250 g
